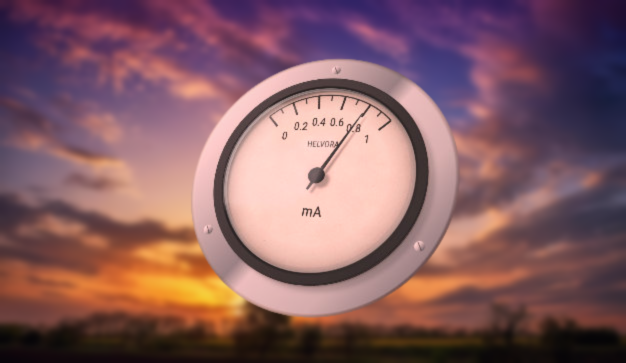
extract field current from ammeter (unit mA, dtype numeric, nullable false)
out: 0.8 mA
